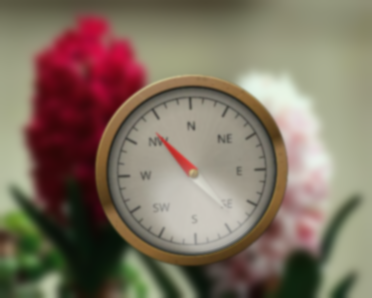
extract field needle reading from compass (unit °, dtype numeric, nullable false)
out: 320 °
